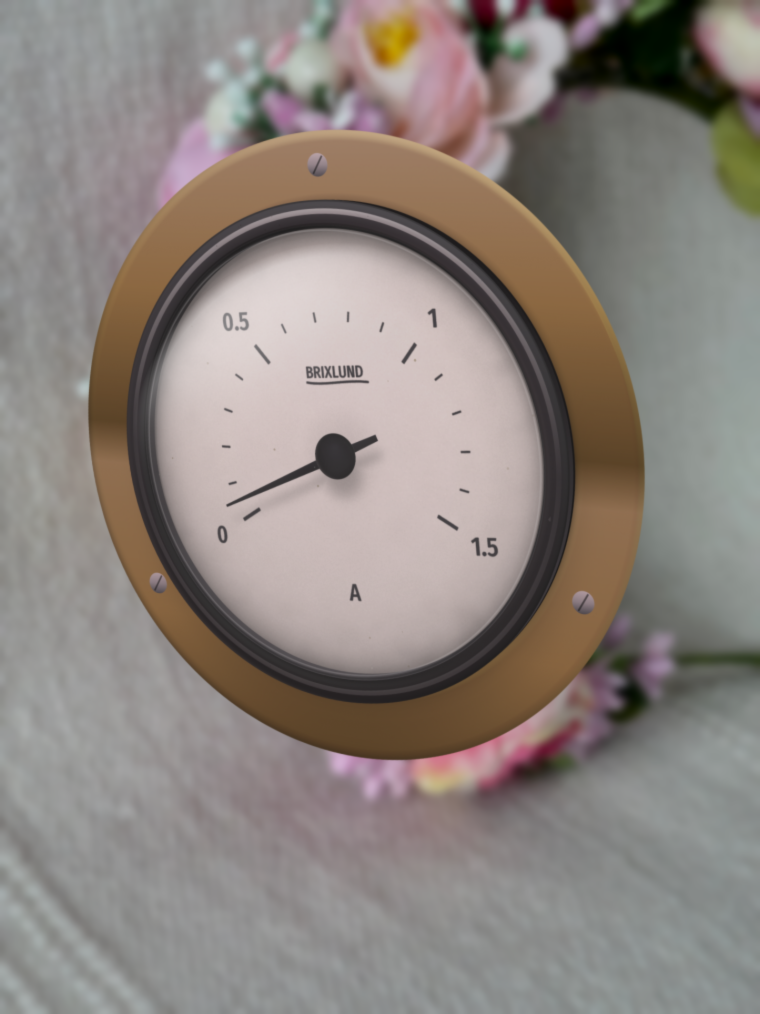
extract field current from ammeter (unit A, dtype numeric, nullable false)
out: 0.05 A
